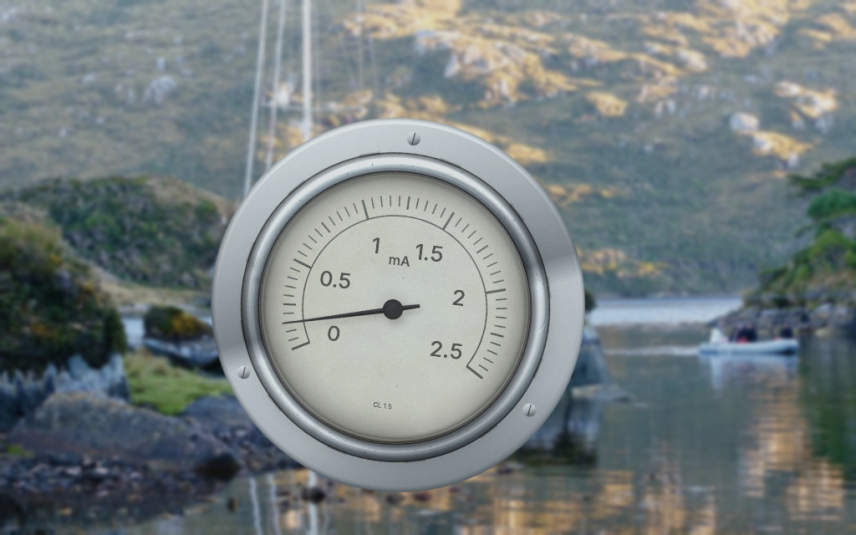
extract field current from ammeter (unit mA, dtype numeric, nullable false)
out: 0.15 mA
